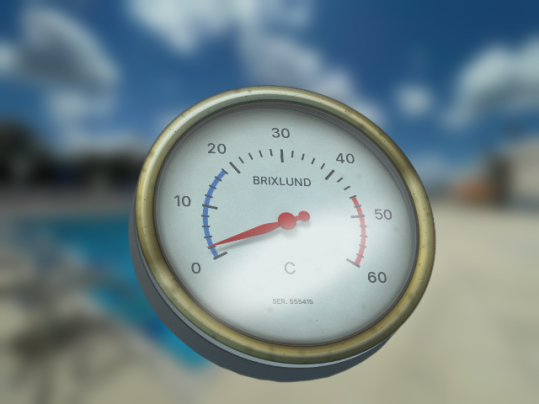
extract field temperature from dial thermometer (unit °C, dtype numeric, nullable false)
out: 2 °C
